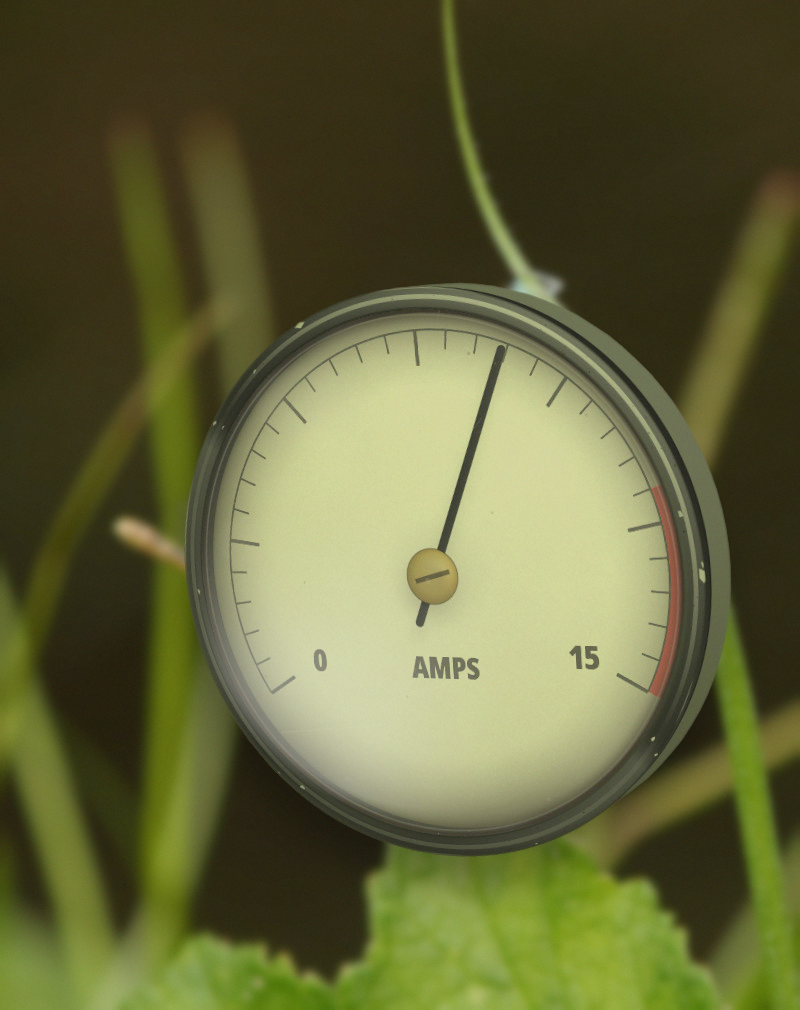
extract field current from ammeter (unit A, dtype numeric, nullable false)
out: 9 A
